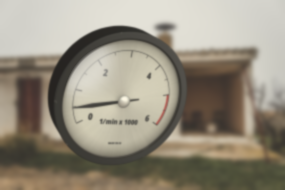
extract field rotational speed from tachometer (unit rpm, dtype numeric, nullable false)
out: 500 rpm
